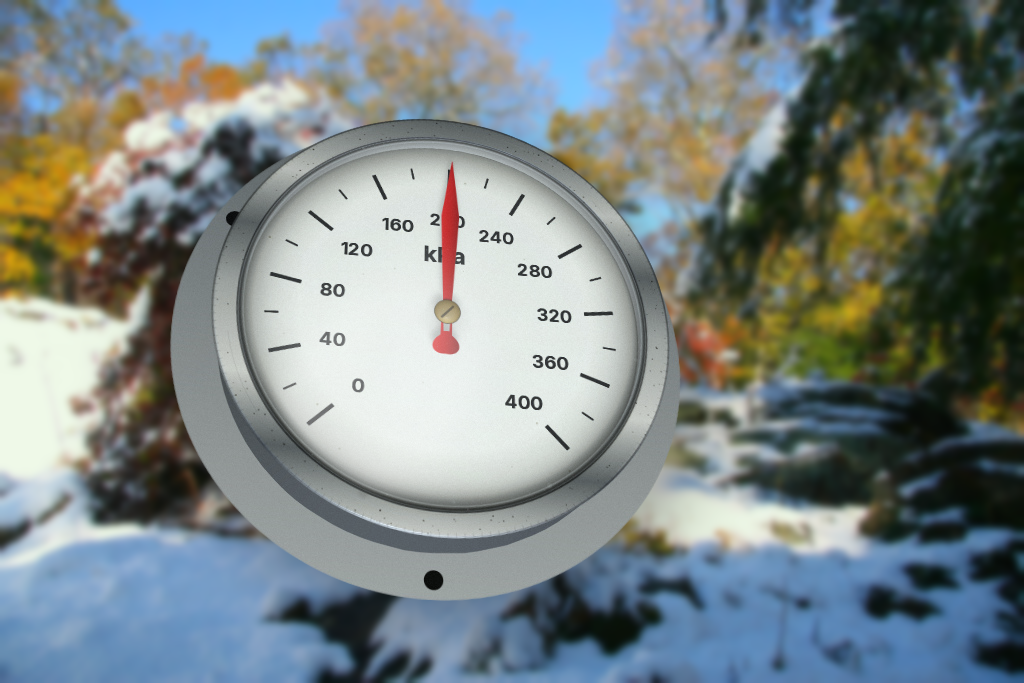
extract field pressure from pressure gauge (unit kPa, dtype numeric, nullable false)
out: 200 kPa
